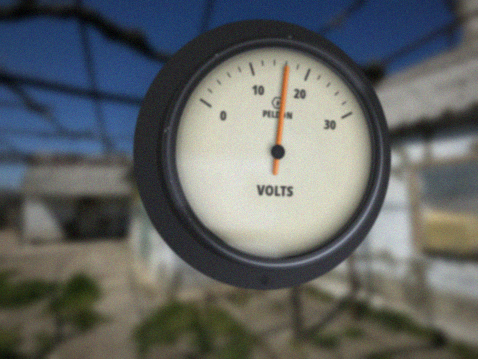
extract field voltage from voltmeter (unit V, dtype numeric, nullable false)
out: 16 V
